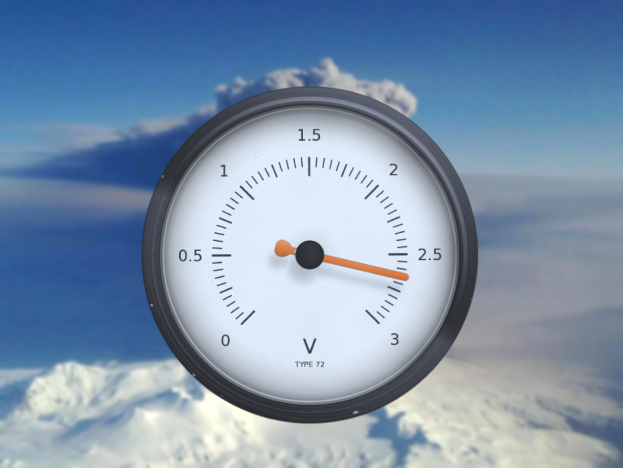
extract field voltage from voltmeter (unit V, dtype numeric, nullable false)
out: 2.65 V
